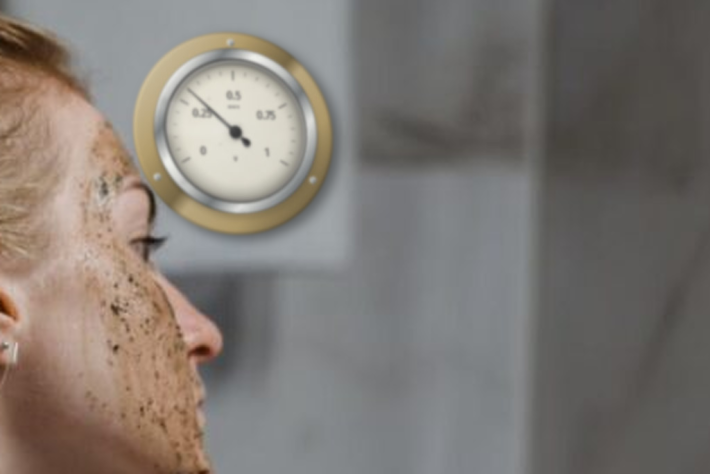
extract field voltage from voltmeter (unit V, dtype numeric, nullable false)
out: 0.3 V
